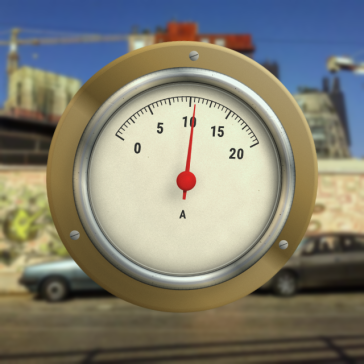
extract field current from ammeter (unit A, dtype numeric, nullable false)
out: 10.5 A
